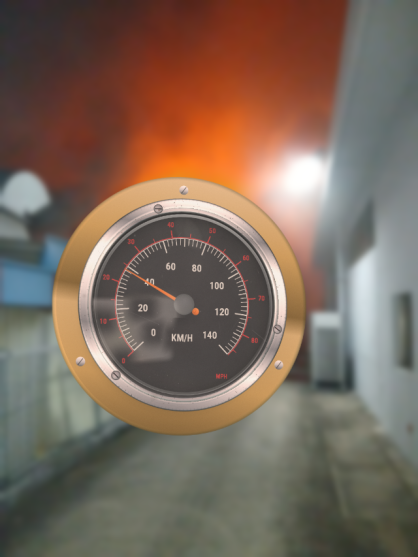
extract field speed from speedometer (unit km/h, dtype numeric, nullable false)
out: 38 km/h
